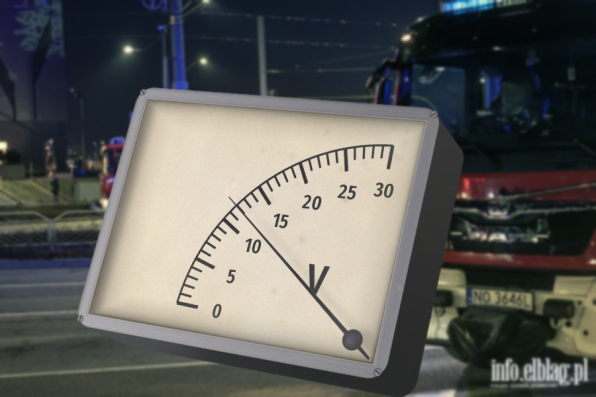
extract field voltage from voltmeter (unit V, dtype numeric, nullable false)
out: 12 V
